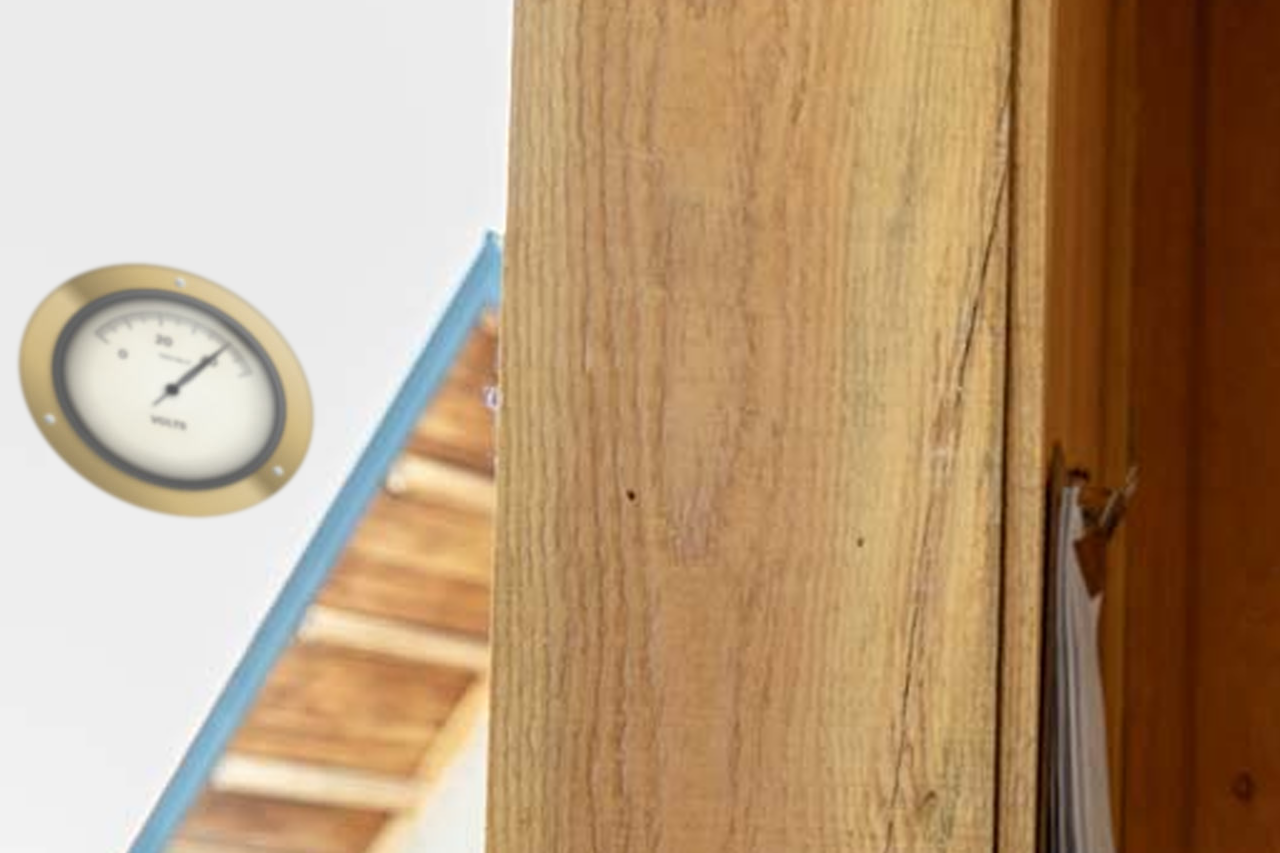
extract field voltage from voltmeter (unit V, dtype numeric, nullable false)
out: 40 V
